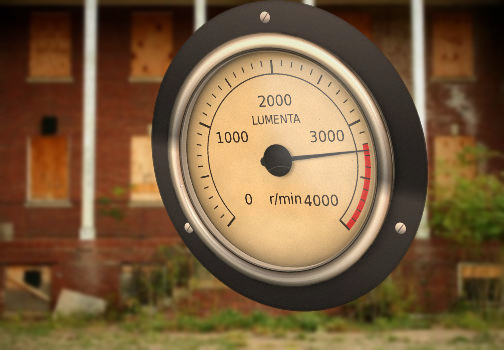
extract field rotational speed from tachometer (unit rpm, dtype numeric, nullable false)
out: 3250 rpm
